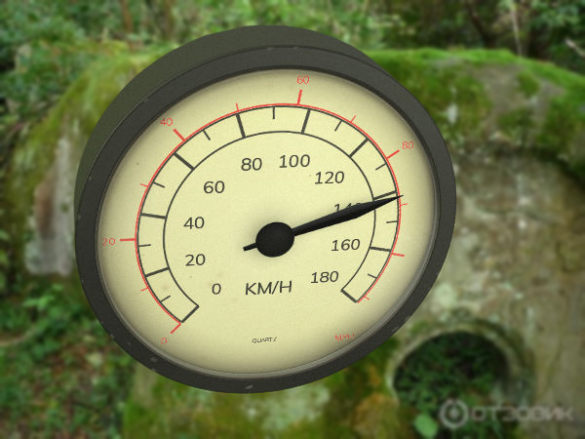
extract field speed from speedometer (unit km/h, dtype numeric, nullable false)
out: 140 km/h
